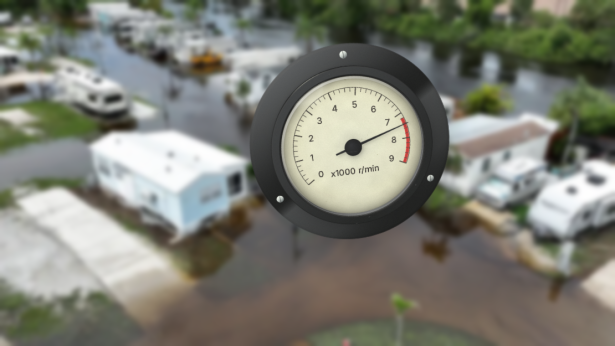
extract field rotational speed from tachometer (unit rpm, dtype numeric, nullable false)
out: 7400 rpm
